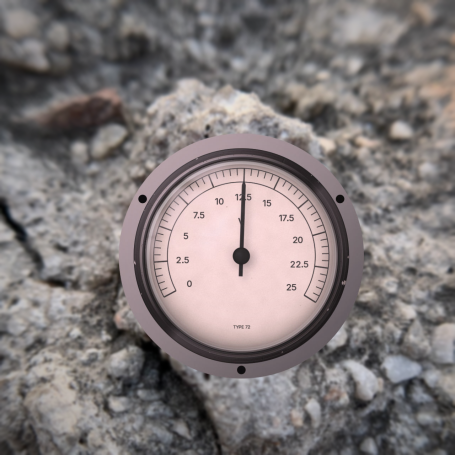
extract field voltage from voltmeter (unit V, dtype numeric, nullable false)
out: 12.5 V
